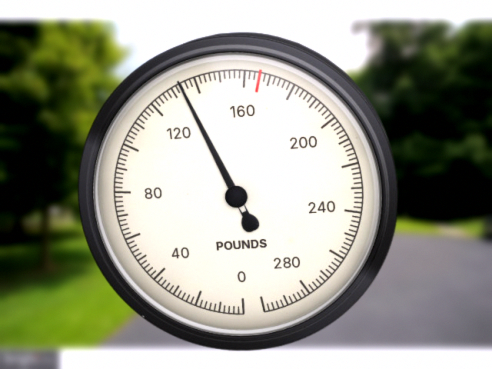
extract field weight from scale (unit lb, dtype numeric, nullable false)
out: 134 lb
